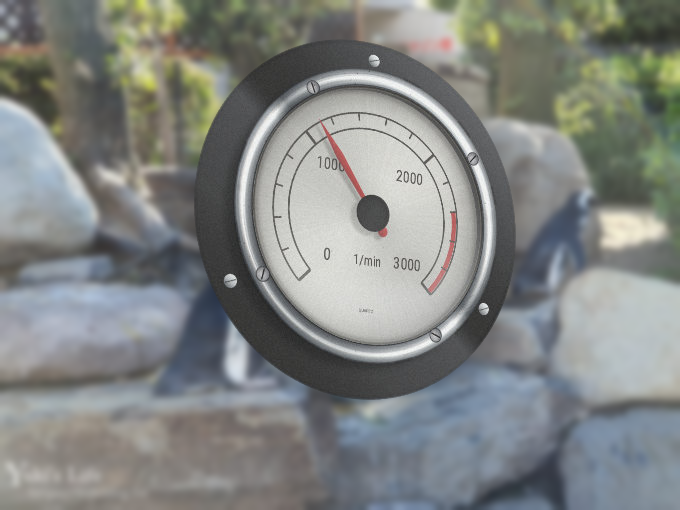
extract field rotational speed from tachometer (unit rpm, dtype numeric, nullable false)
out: 1100 rpm
